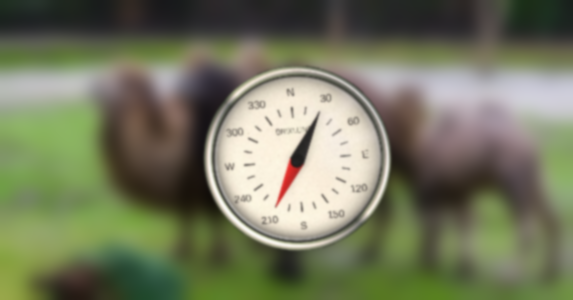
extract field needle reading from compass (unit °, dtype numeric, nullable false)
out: 210 °
